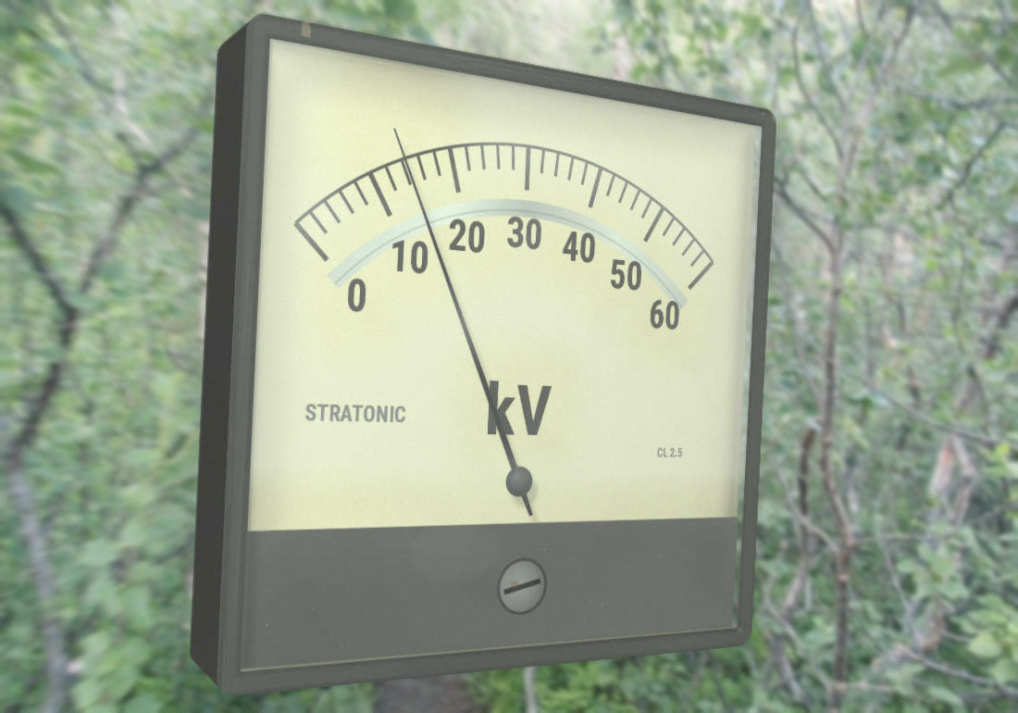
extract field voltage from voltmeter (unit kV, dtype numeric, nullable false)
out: 14 kV
